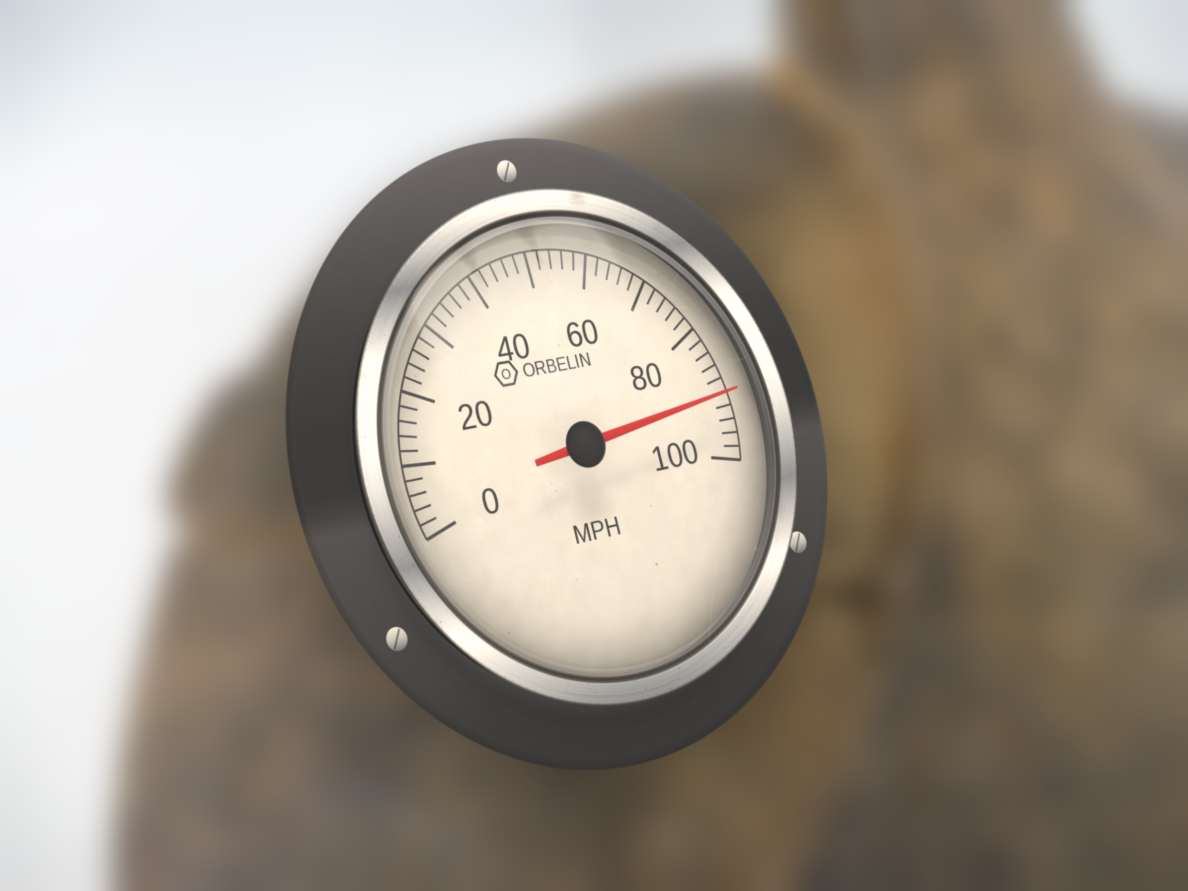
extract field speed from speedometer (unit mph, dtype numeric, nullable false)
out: 90 mph
